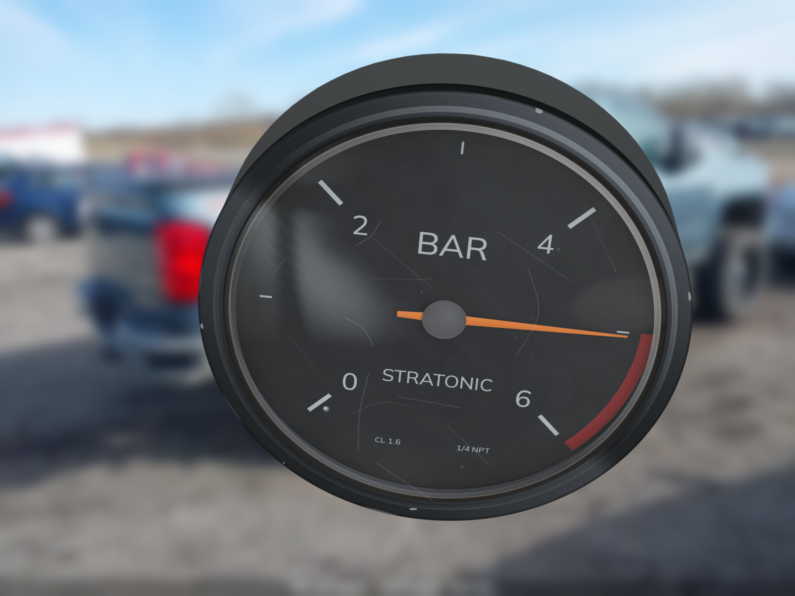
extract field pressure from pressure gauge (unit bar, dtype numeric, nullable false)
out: 5 bar
